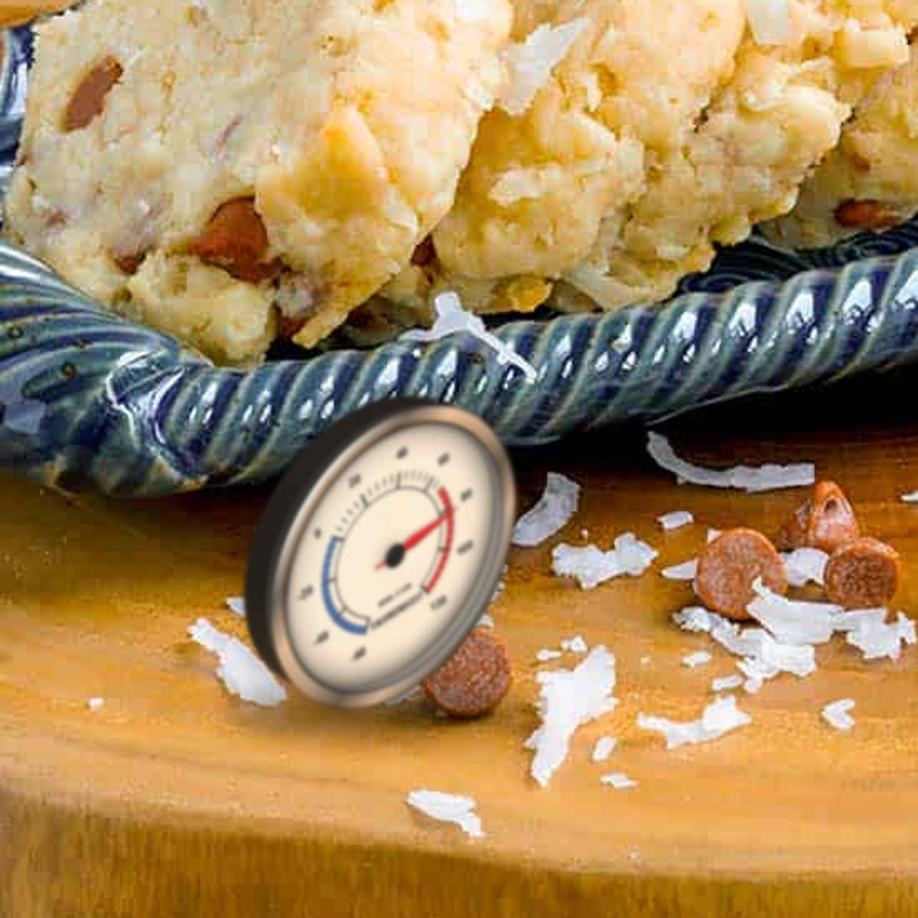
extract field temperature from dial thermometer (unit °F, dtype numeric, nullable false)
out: 80 °F
